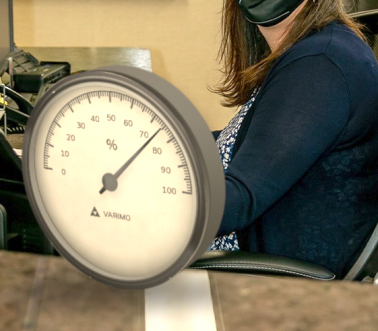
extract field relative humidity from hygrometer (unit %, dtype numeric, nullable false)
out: 75 %
